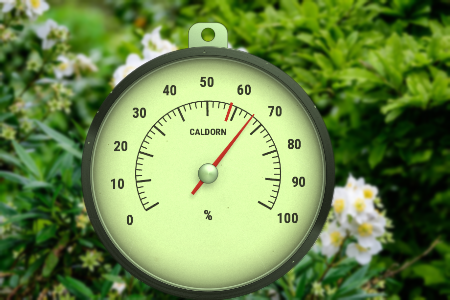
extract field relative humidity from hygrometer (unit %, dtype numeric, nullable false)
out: 66 %
